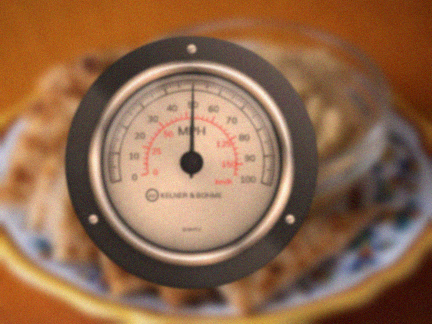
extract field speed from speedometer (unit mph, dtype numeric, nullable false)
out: 50 mph
